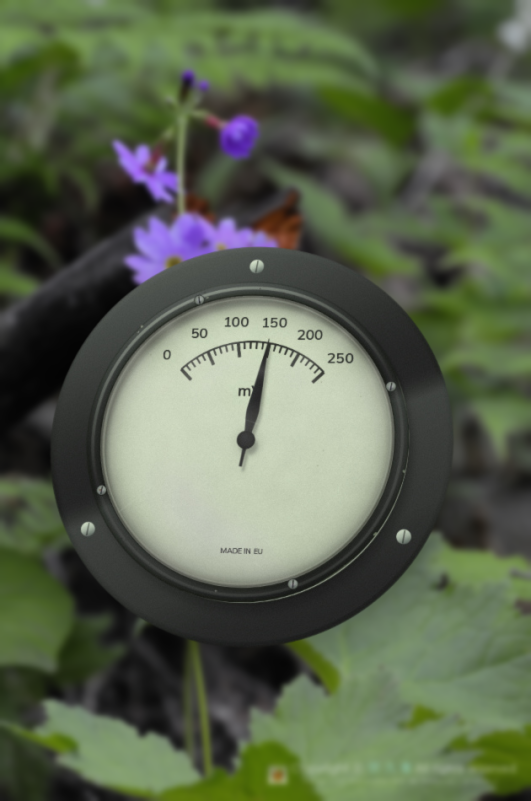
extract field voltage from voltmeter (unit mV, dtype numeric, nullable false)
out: 150 mV
